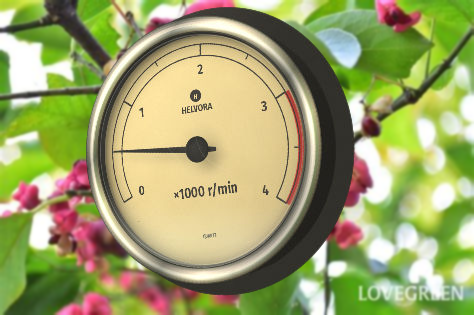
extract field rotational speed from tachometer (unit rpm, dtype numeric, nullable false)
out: 500 rpm
